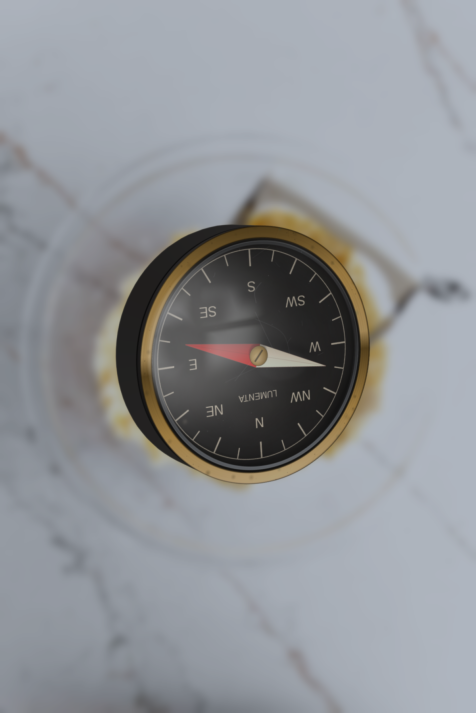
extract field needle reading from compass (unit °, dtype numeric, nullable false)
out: 105 °
